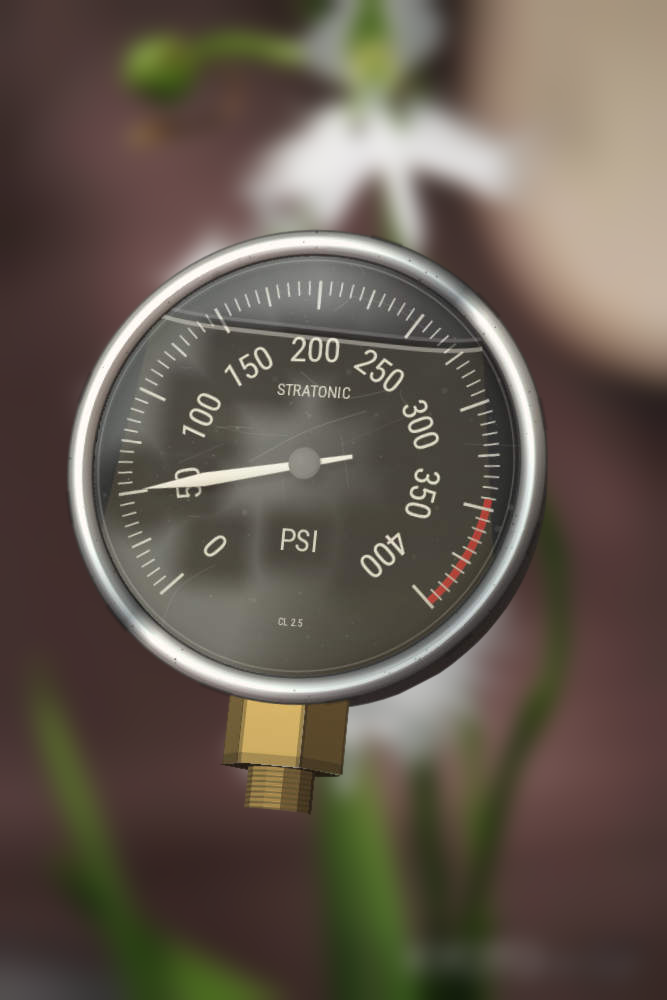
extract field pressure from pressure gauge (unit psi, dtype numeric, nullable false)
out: 50 psi
